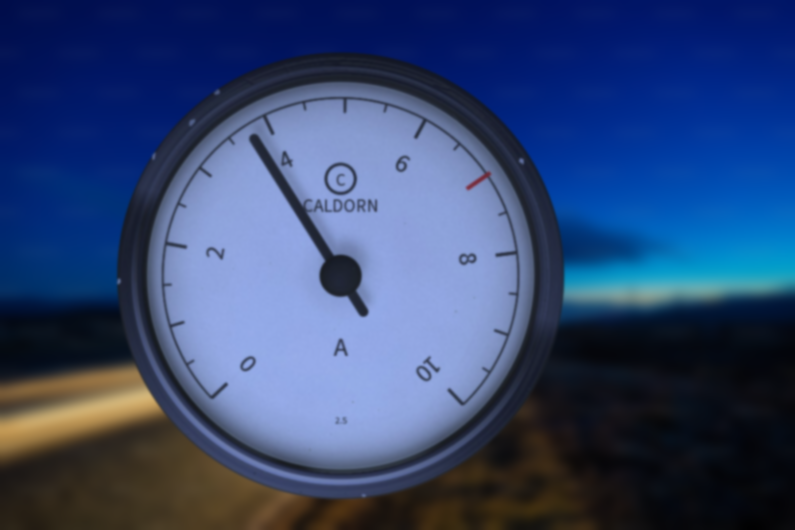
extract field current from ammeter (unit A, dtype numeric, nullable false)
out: 3.75 A
